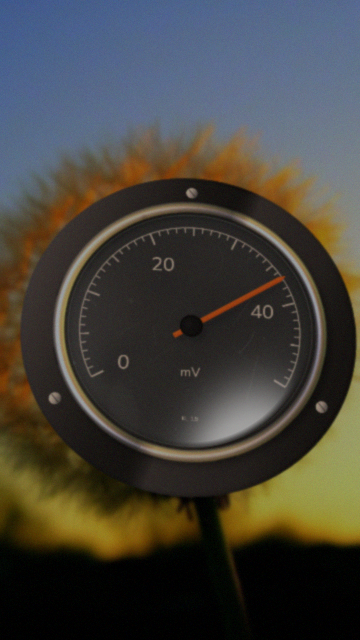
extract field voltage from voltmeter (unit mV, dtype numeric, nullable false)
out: 37 mV
